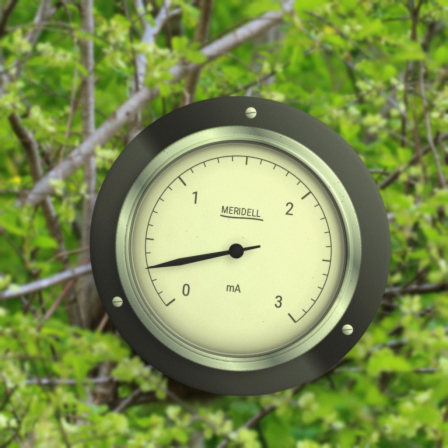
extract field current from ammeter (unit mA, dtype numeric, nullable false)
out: 0.3 mA
